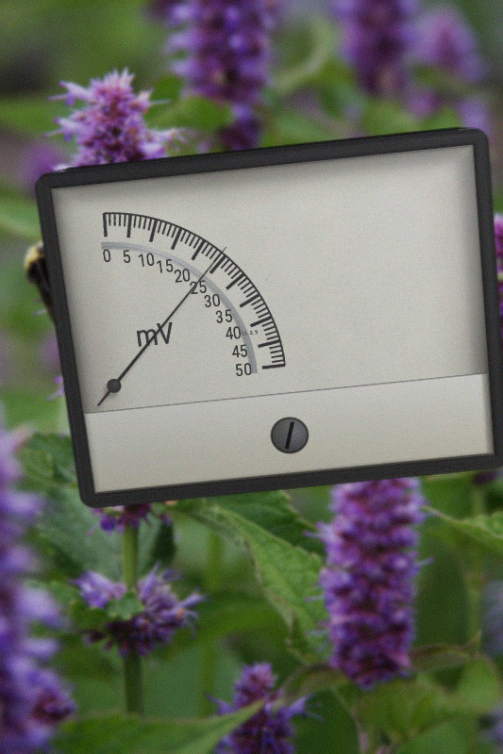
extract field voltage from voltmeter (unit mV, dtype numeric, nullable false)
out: 24 mV
